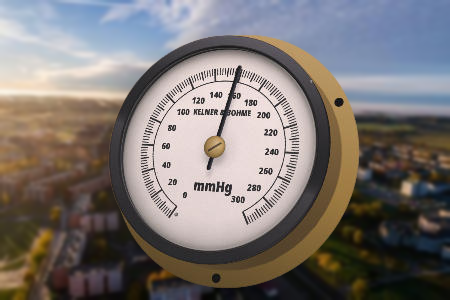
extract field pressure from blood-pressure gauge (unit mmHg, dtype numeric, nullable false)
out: 160 mmHg
